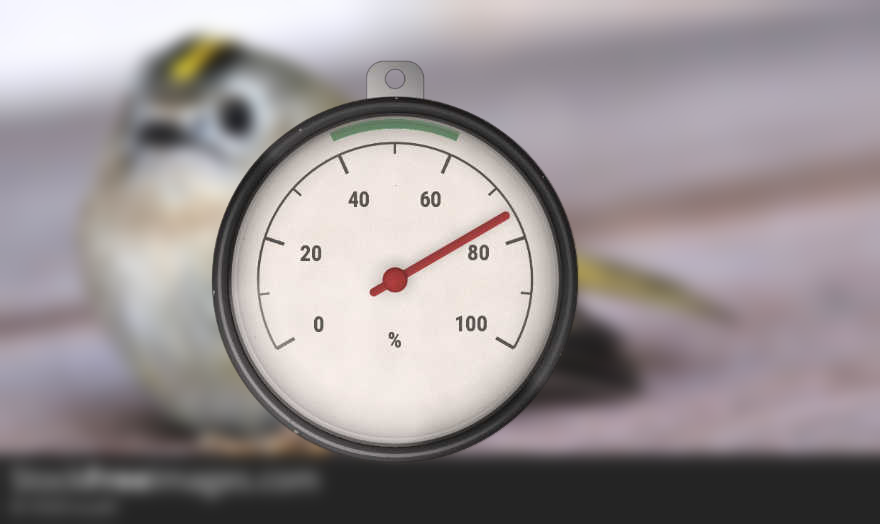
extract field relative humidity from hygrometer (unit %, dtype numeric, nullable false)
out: 75 %
